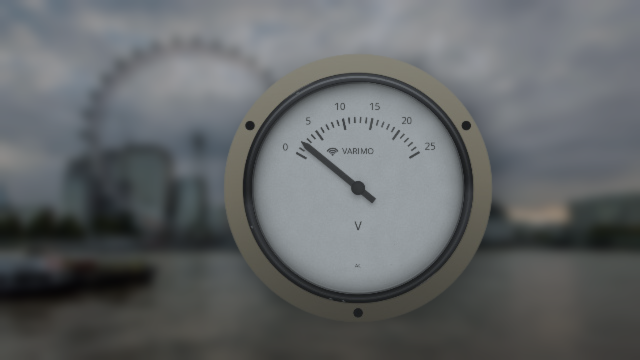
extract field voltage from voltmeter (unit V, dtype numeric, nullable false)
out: 2 V
